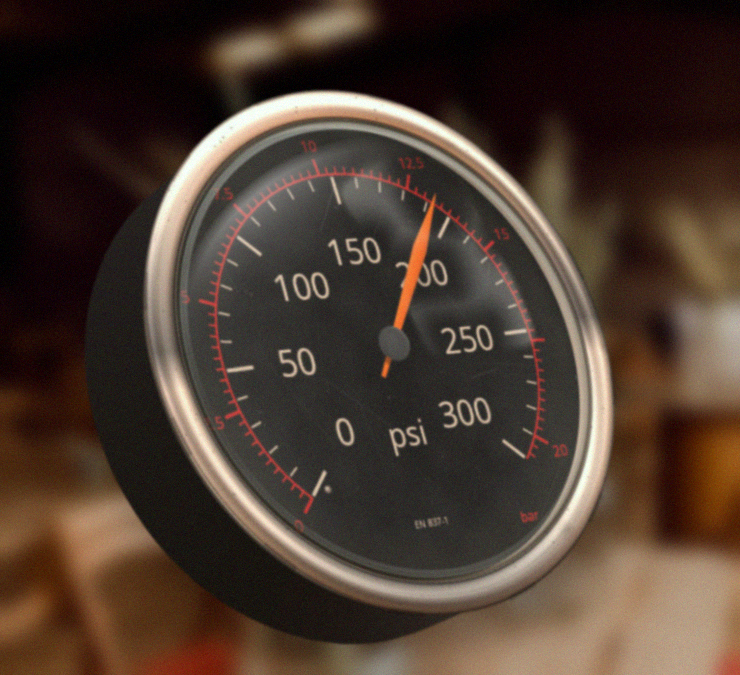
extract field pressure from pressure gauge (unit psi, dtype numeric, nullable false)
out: 190 psi
